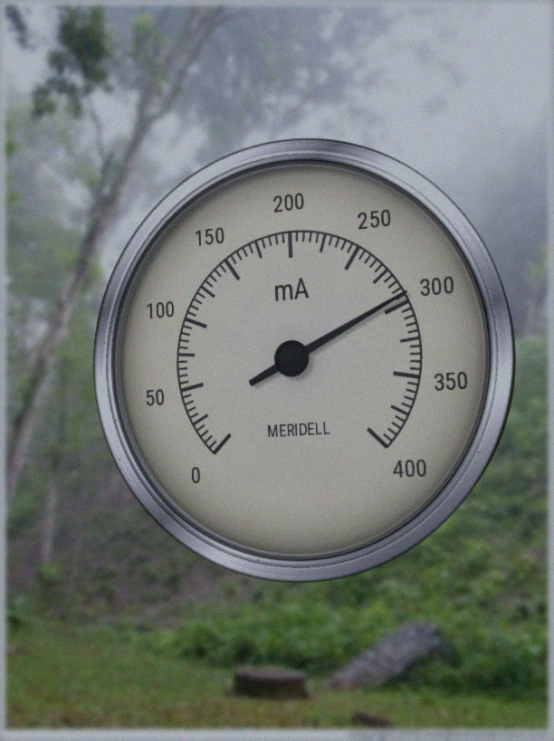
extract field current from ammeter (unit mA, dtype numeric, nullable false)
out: 295 mA
